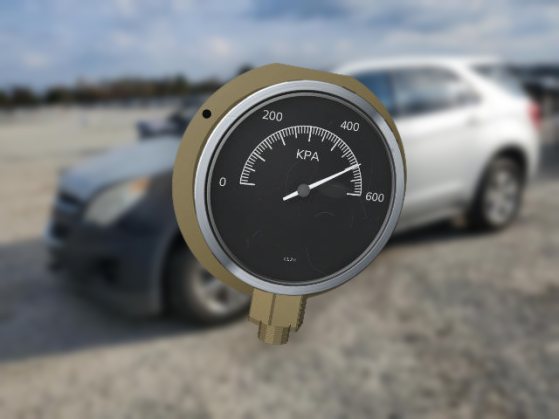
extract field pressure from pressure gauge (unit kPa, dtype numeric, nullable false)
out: 500 kPa
